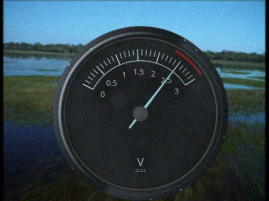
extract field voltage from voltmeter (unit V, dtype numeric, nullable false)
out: 2.5 V
